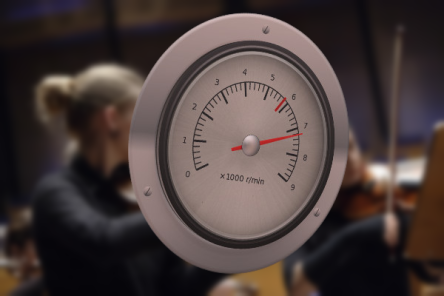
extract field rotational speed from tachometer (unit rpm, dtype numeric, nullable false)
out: 7200 rpm
